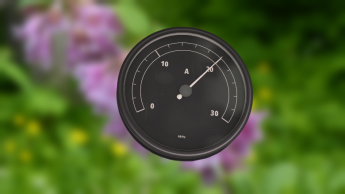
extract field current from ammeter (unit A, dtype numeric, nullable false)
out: 20 A
